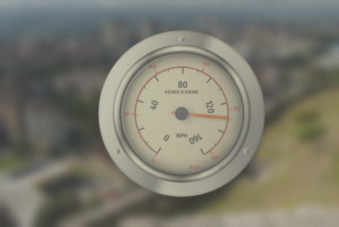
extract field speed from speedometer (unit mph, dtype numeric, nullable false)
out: 130 mph
